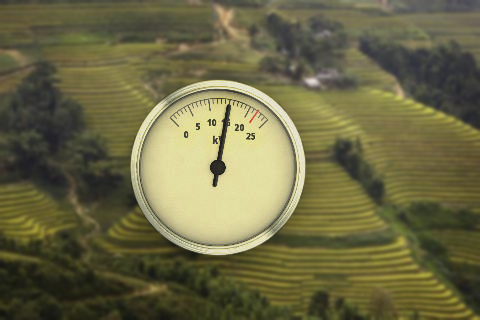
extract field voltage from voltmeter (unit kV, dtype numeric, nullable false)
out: 15 kV
